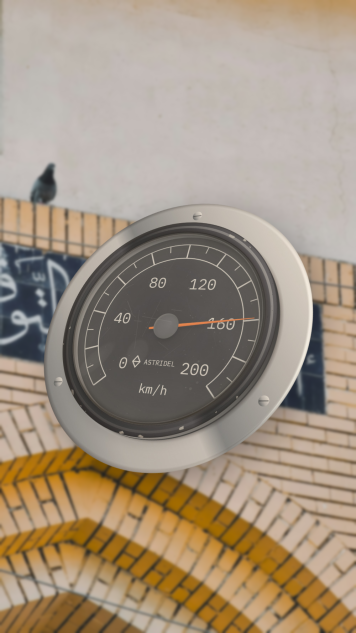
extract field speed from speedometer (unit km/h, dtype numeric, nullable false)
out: 160 km/h
